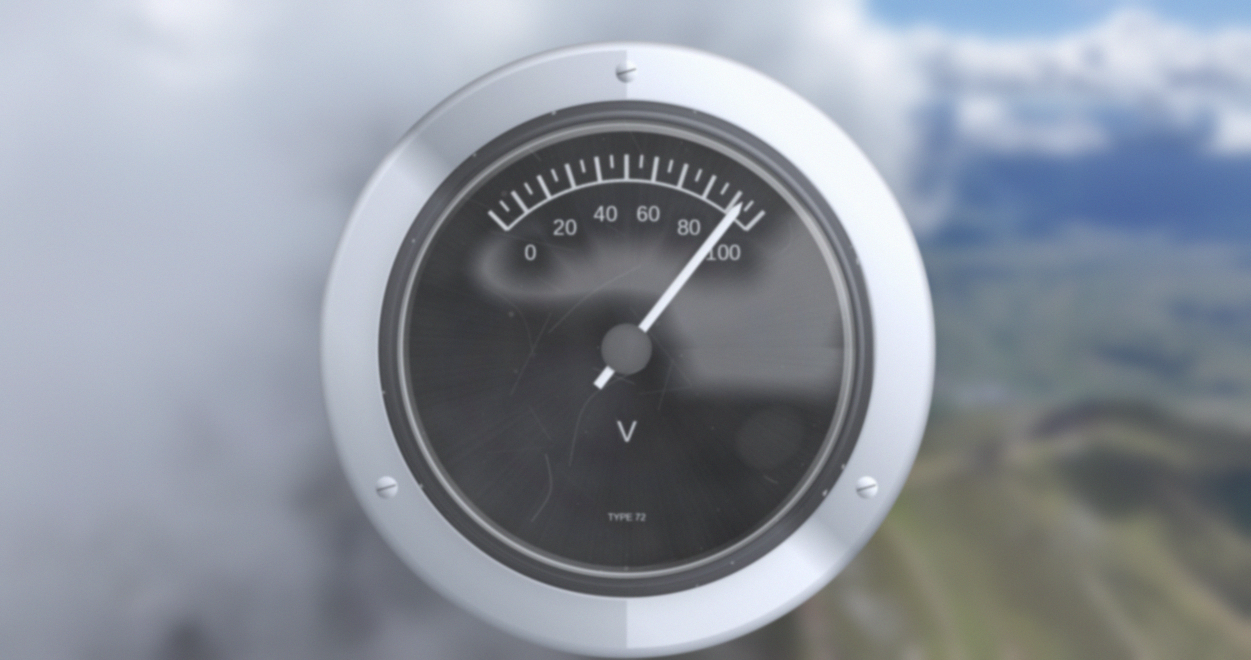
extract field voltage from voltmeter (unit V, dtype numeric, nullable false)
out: 92.5 V
